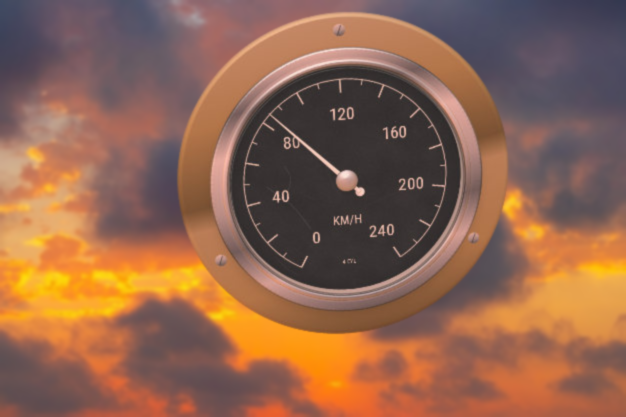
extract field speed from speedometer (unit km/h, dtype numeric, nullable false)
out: 85 km/h
